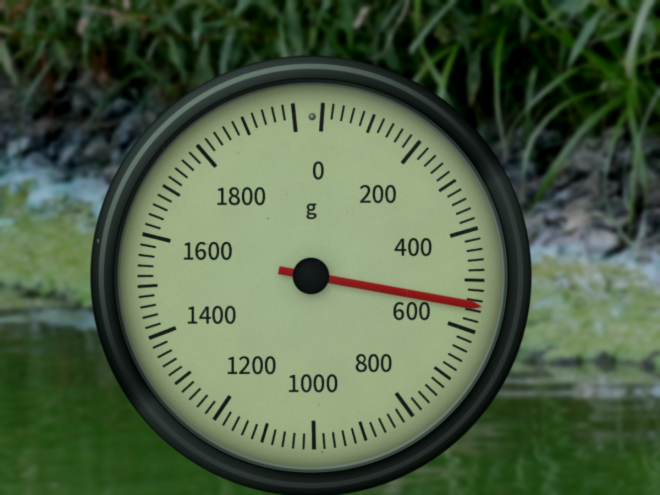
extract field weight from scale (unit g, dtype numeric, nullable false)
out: 550 g
